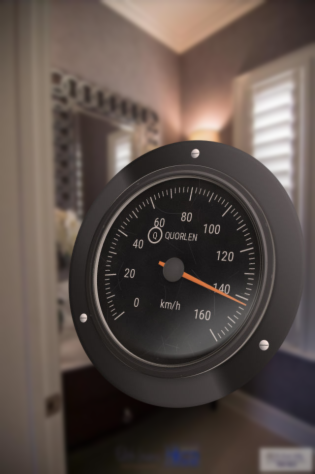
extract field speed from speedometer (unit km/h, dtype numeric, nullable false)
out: 142 km/h
